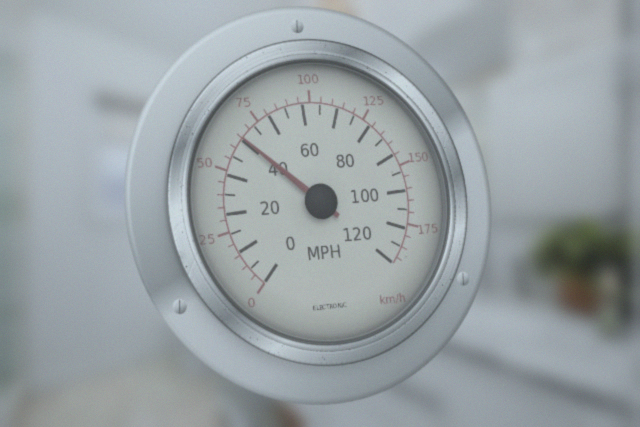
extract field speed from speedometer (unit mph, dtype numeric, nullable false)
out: 40 mph
